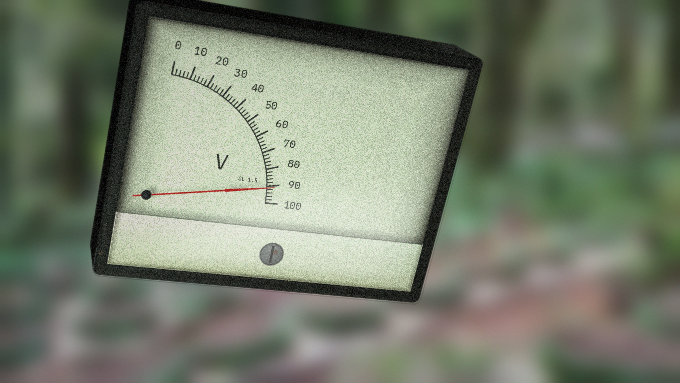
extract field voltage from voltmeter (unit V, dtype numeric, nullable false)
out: 90 V
